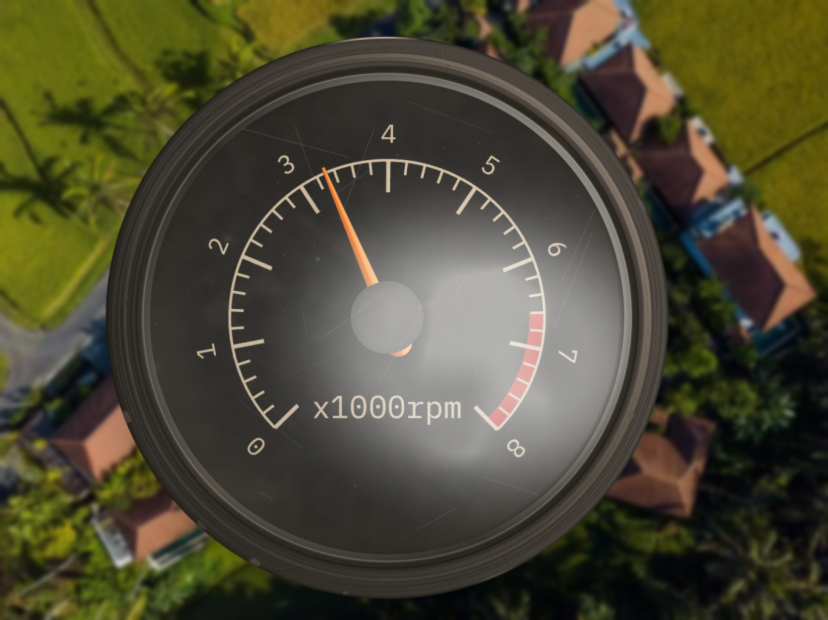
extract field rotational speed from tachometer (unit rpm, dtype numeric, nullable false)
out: 3300 rpm
